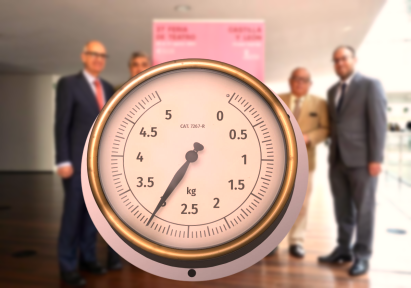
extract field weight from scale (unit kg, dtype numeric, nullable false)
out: 3 kg
